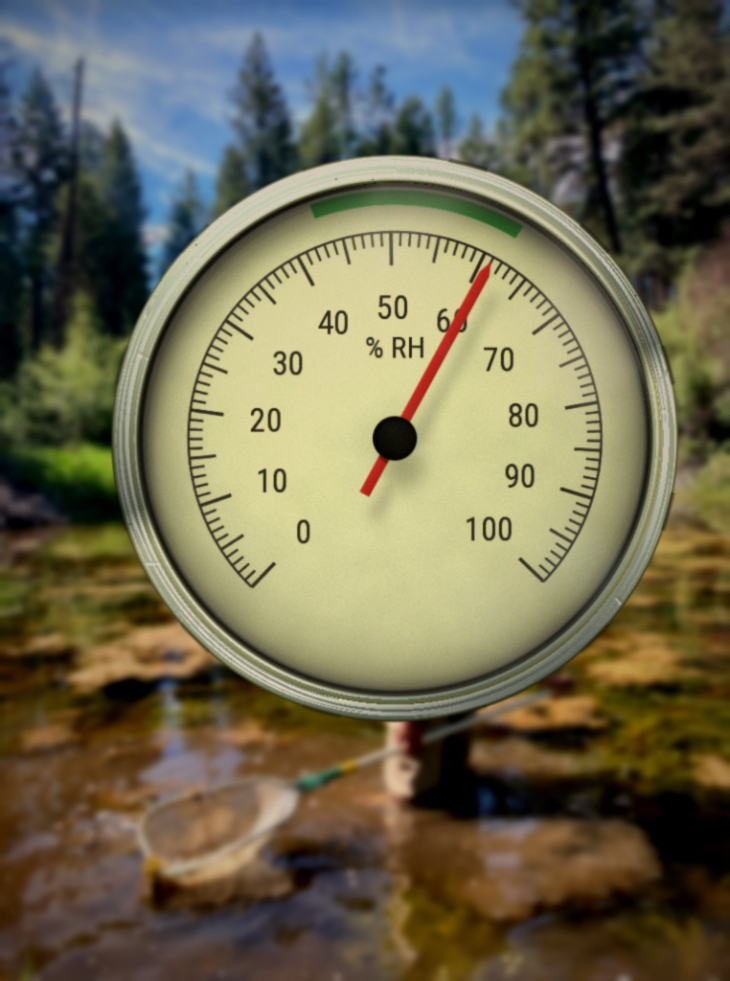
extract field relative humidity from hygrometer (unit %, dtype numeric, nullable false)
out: 61 %
